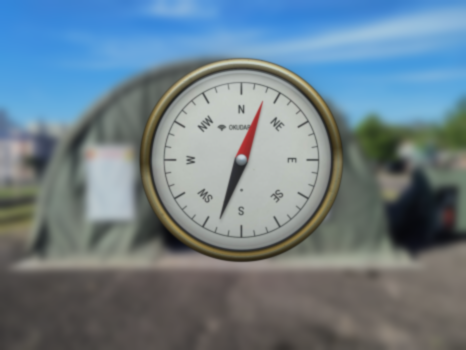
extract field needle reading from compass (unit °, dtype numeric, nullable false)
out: 20 °
